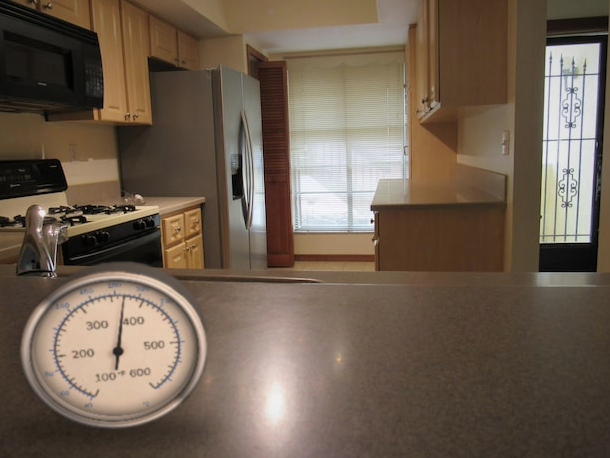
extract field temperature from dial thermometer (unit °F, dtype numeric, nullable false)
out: 370 °F
